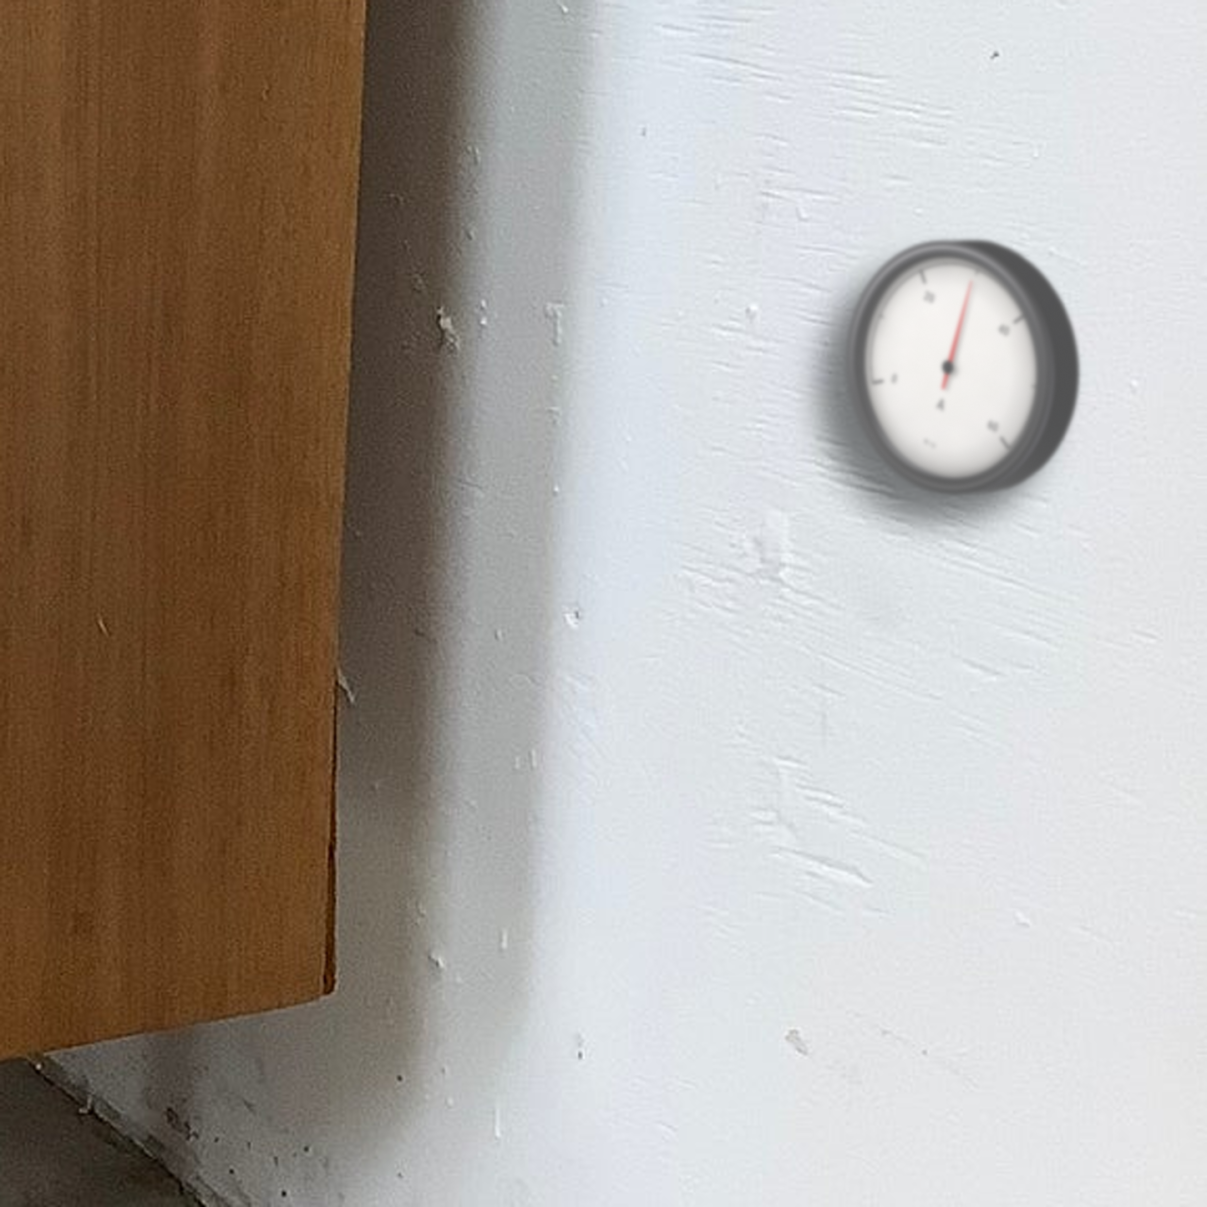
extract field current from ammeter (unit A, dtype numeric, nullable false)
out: 30 A
